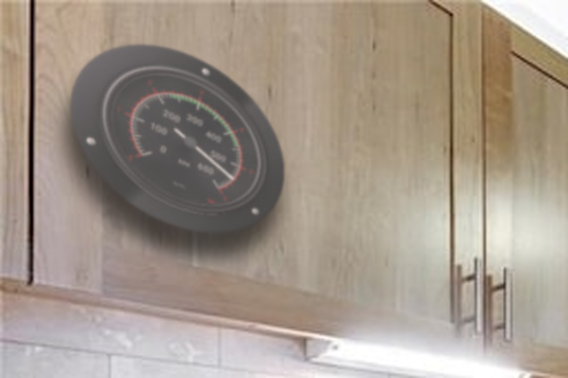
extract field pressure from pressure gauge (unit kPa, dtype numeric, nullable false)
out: 550 kPa
